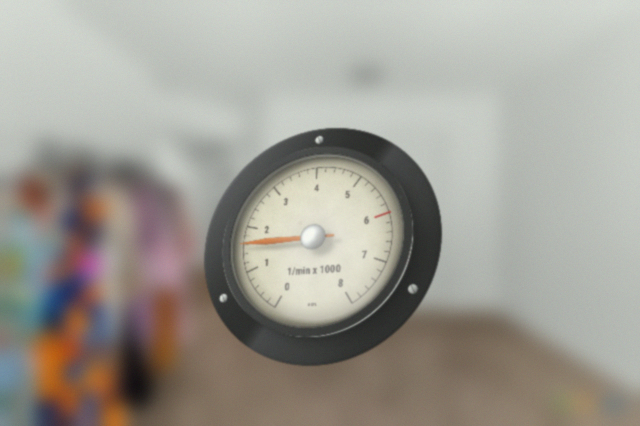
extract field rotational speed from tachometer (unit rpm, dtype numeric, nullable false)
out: 1600 rpm
